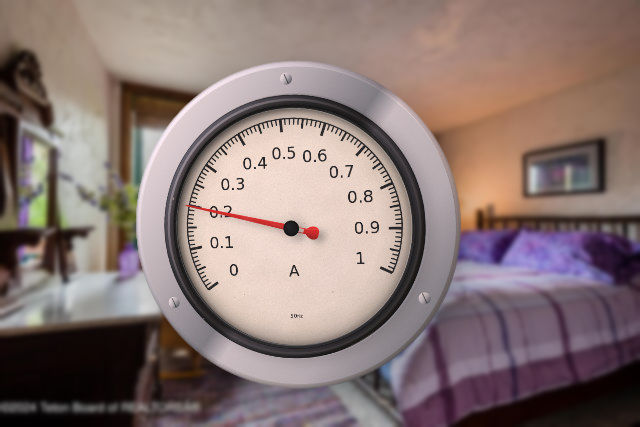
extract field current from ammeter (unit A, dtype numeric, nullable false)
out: 0.2 A
